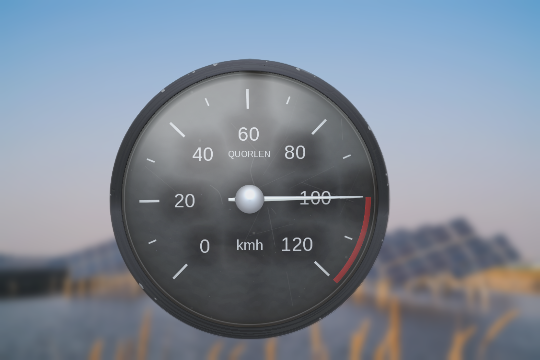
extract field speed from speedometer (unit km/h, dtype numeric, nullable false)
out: 100 km/h
